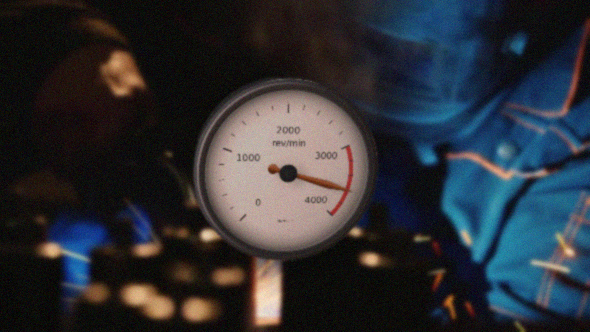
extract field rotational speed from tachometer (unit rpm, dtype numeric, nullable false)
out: 3600 rpm
